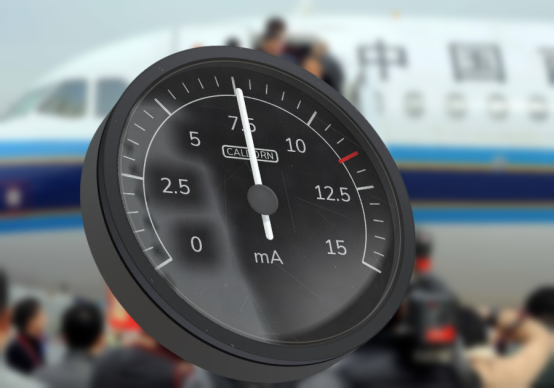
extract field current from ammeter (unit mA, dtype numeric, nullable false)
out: 7.5 mA
